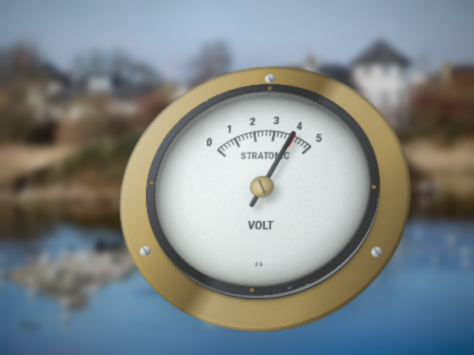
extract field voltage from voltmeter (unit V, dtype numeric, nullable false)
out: 4 V
